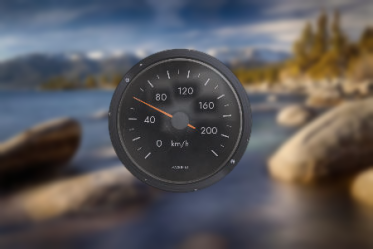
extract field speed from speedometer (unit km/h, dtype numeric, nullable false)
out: 60 km/h
